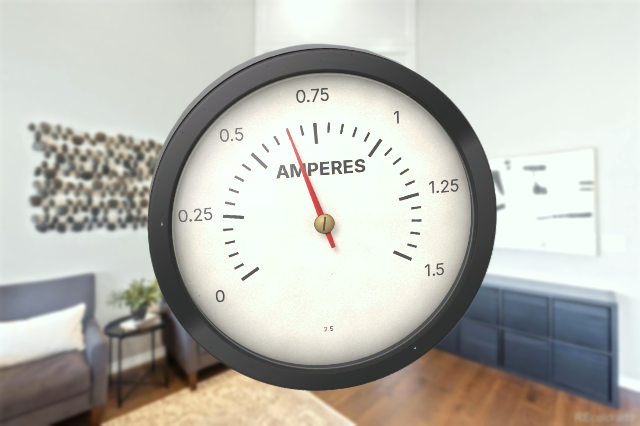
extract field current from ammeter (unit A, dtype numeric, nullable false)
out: 0.65 A
